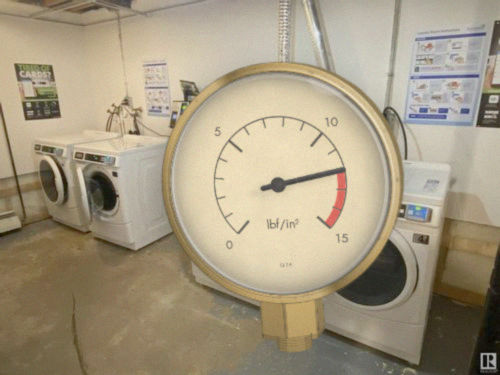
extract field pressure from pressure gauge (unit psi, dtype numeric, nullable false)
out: 12 psi
